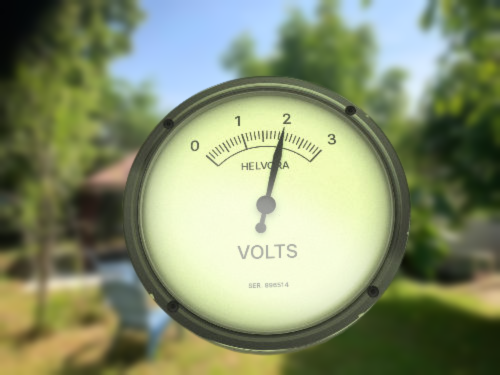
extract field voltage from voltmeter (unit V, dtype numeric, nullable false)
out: 2 V
